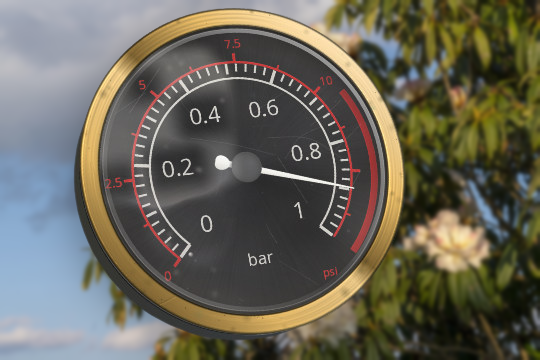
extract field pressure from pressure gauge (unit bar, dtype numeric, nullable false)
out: 0.9 bar
